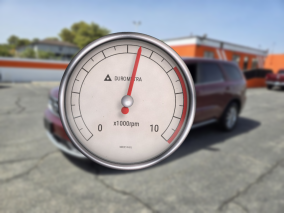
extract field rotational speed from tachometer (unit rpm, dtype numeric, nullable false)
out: 5500 rpm
